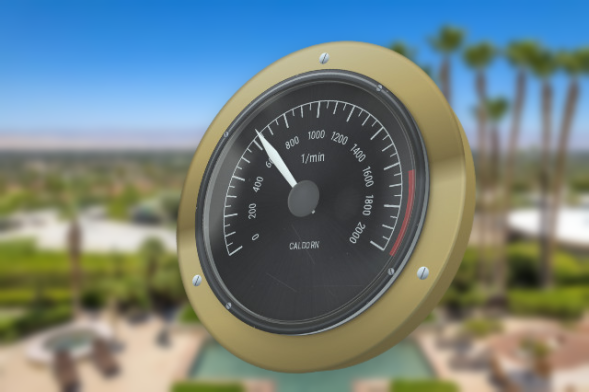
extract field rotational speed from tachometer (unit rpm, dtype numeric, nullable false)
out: 650 rpm
